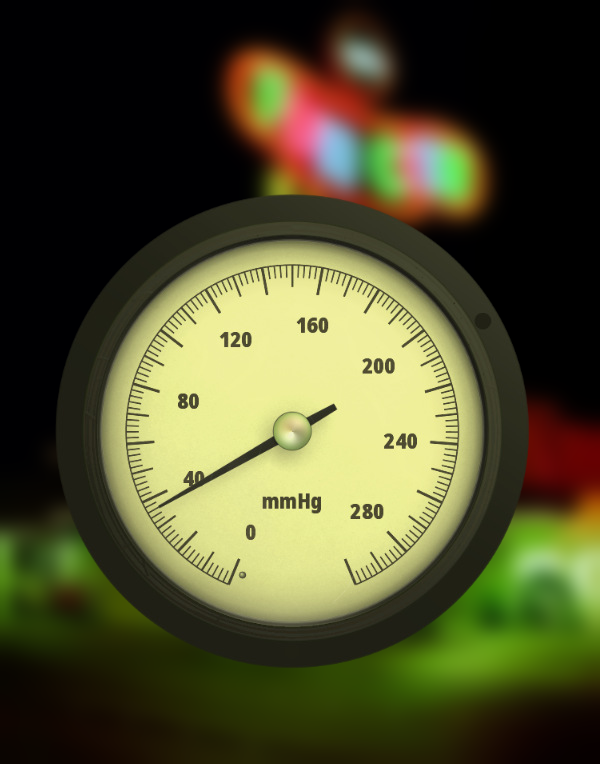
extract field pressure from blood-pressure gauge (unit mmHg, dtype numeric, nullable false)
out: 36 mmHg
